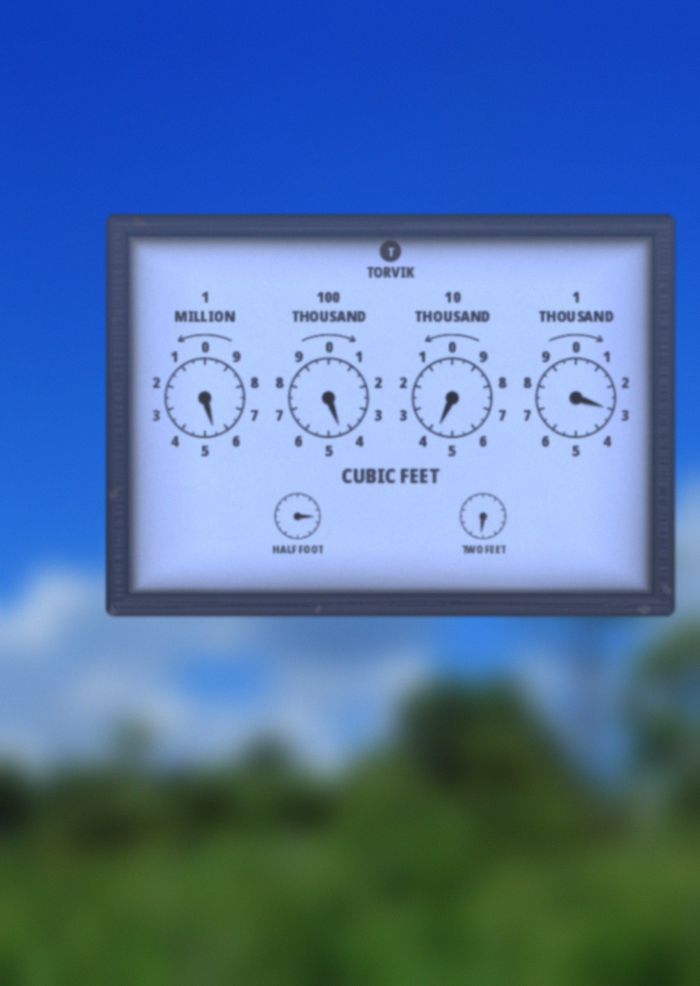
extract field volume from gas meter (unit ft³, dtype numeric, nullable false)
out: 544300 ft³
